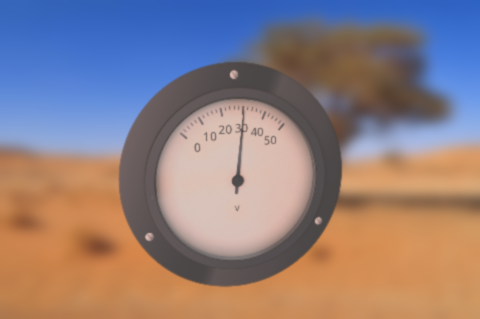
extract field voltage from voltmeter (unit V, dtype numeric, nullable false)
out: 30 V
